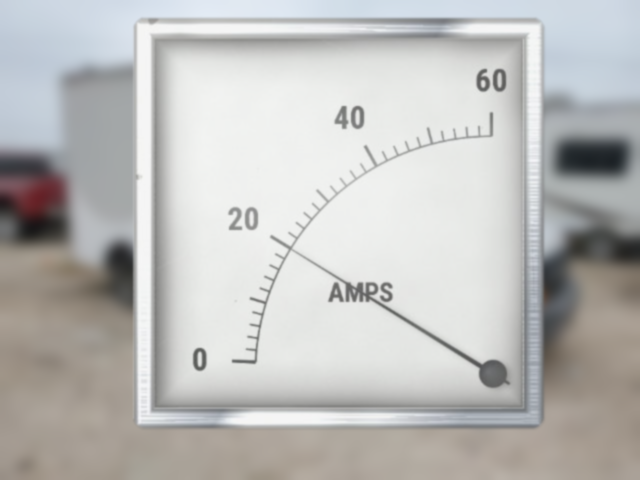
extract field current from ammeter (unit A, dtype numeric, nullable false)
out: 20 A
